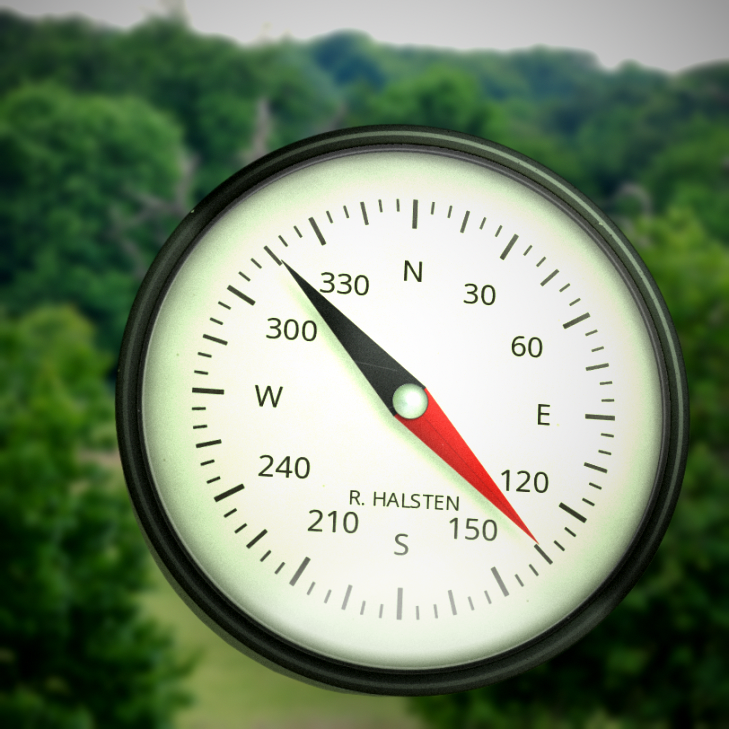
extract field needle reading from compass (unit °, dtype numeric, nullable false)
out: 135 °
